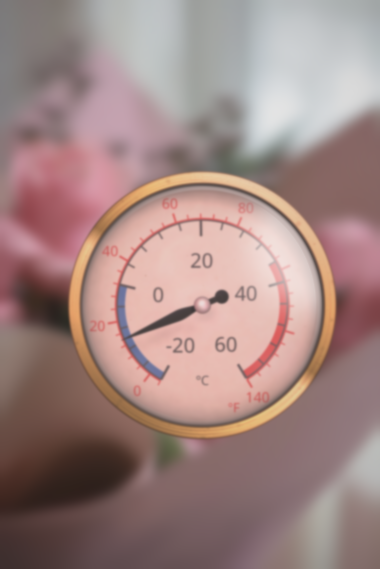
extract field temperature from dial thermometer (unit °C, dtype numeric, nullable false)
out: -10 °C
